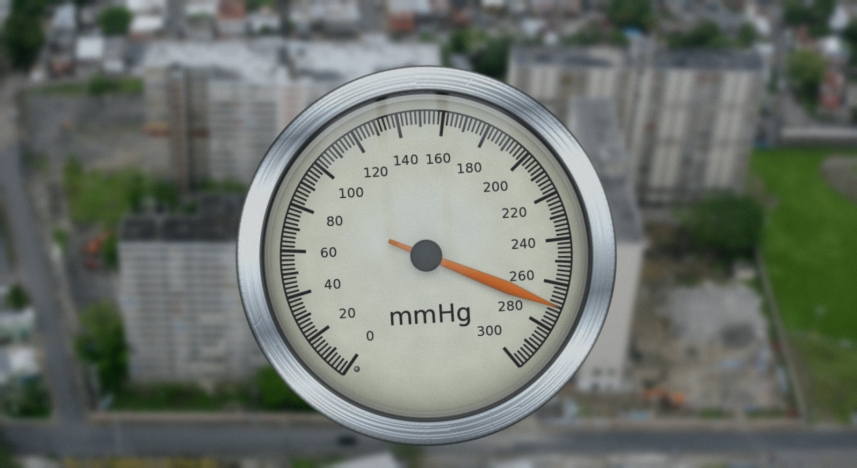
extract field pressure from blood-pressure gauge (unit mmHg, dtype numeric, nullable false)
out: 270 mmHg
